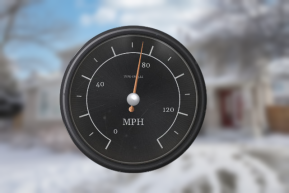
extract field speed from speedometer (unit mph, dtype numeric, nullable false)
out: 75 mph
